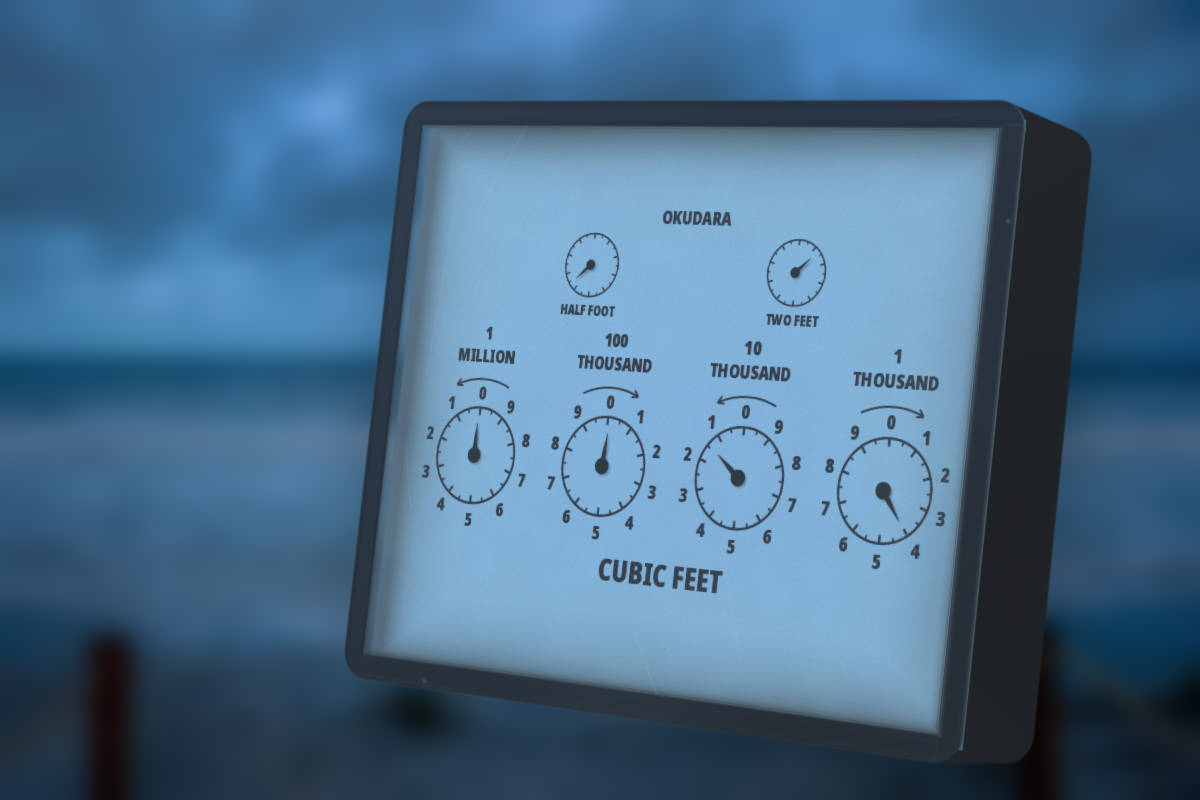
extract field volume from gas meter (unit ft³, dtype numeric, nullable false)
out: 1400 ft³
